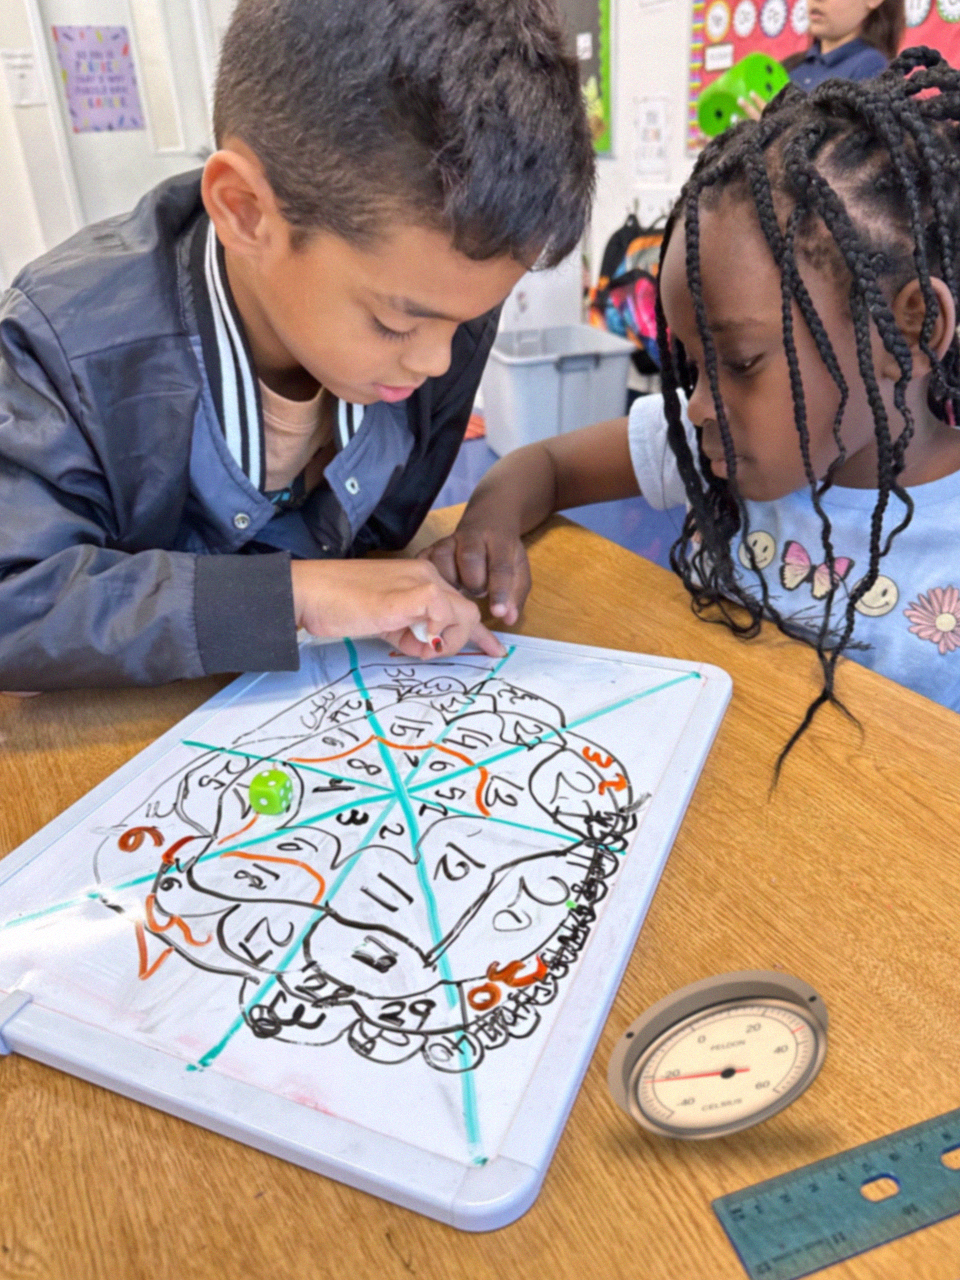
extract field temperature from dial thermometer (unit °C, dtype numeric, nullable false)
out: -20 °C
